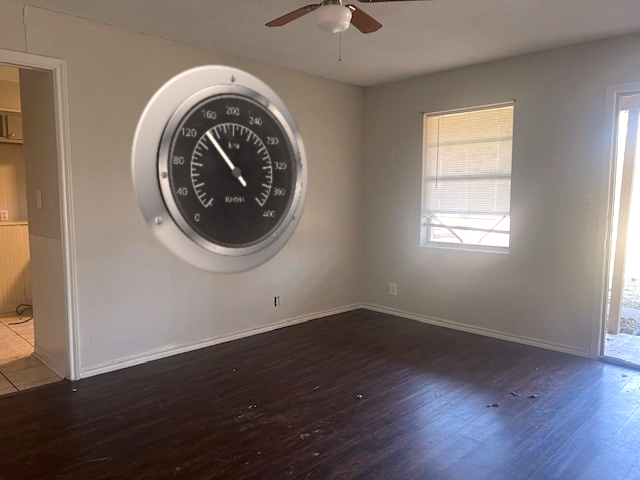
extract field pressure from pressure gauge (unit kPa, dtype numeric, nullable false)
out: 140 kPa
